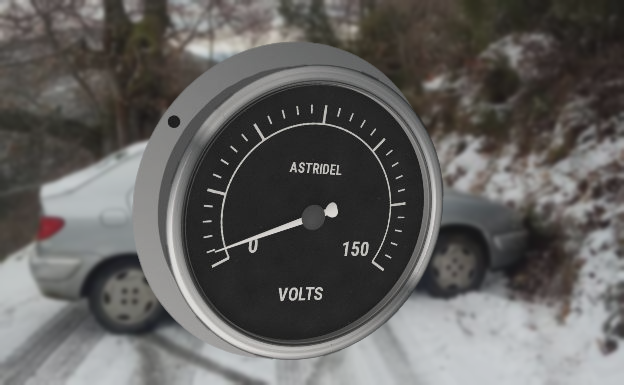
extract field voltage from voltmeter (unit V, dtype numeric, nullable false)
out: 5 V
